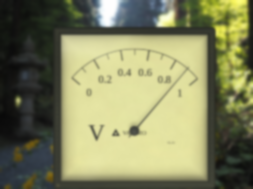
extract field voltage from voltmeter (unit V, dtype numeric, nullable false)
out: 0.9 V
